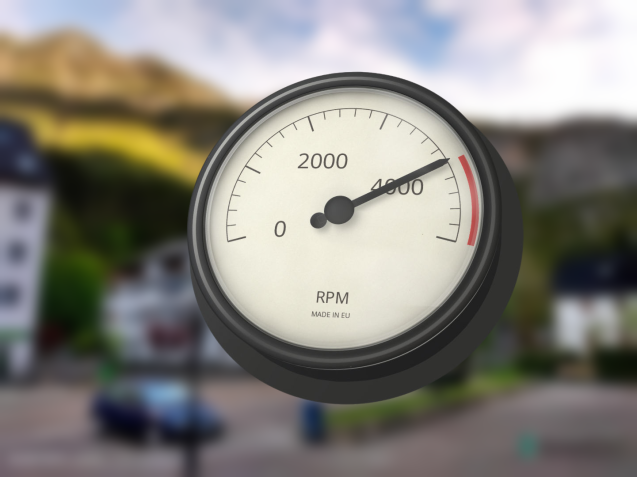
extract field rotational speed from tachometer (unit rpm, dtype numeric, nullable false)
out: 4000 rpm
